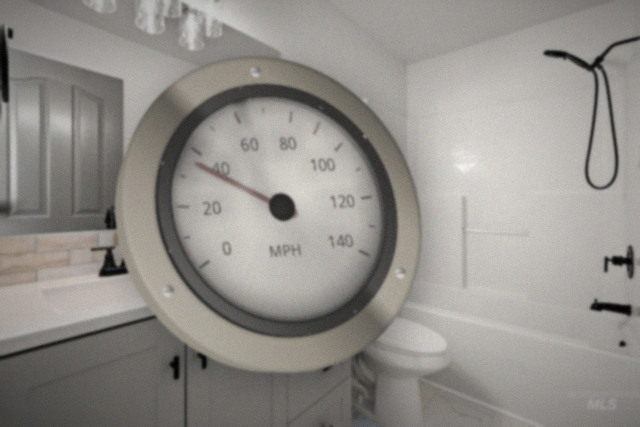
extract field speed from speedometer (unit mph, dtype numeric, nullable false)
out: 35 mph
